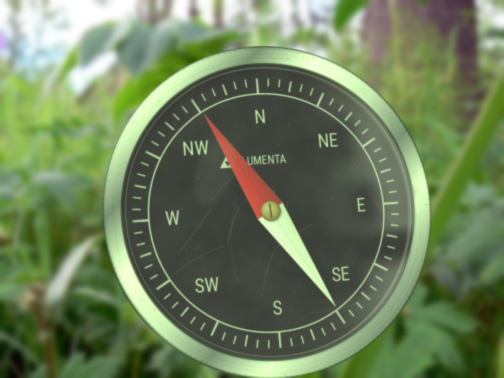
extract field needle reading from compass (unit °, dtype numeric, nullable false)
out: 330 °
